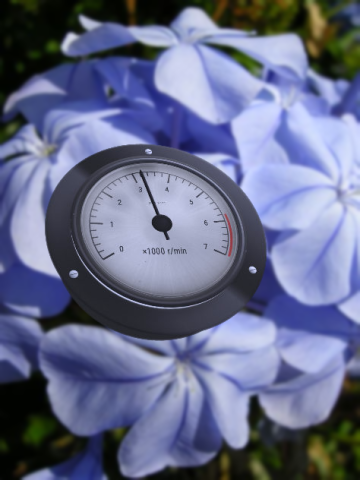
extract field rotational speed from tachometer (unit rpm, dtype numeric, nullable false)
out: 3200 rpm
